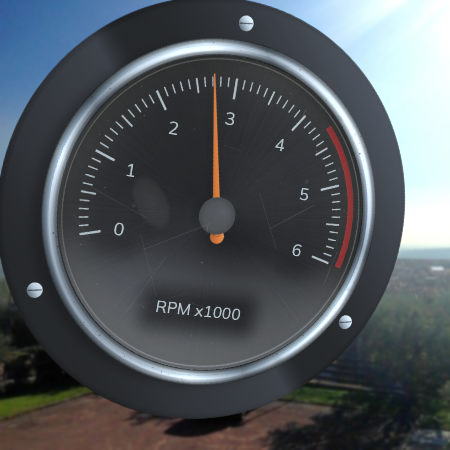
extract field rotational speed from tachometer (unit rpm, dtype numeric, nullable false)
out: 2700 rpm
